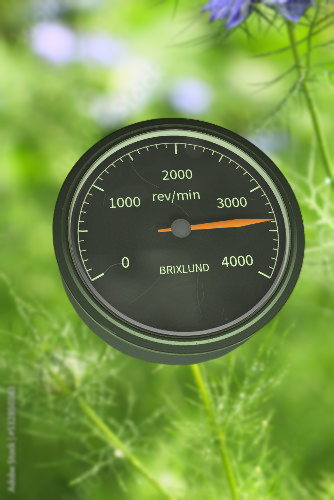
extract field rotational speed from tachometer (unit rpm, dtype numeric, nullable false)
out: 3400 rpm
